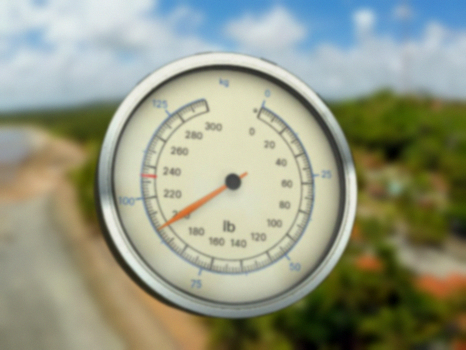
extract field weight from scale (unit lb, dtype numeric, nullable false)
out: 200 lb
